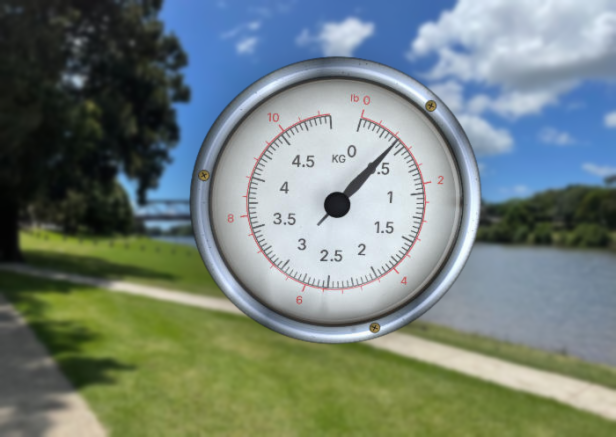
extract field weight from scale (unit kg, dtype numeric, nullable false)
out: 0.4 kg
